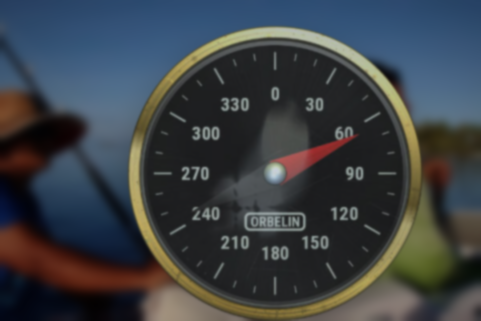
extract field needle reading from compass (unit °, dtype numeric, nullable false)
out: 65 °
